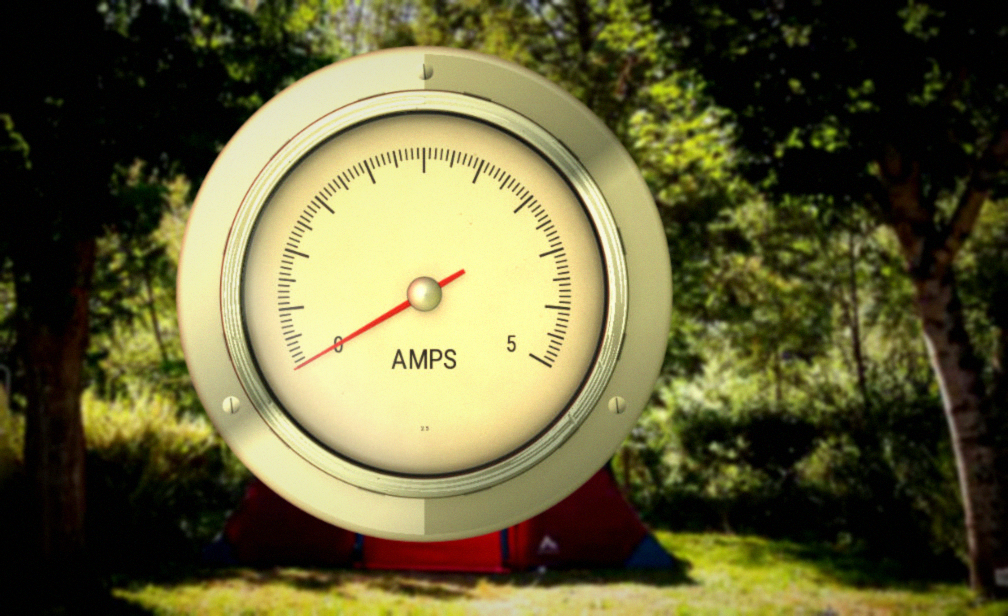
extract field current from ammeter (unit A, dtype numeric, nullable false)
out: 0 A
